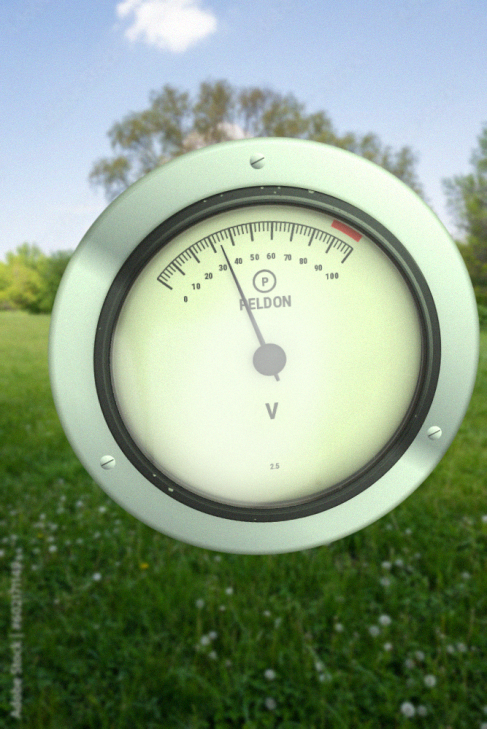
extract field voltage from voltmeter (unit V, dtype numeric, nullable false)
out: 34 V
